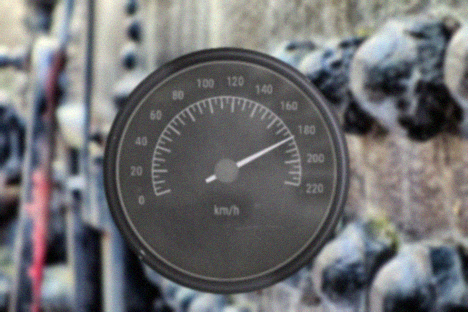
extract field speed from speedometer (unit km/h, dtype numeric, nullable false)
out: 180 km/h
